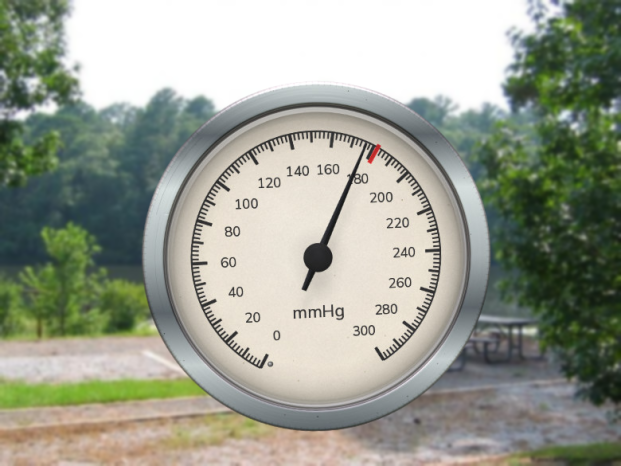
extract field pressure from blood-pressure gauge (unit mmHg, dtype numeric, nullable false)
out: 176 mmHg
